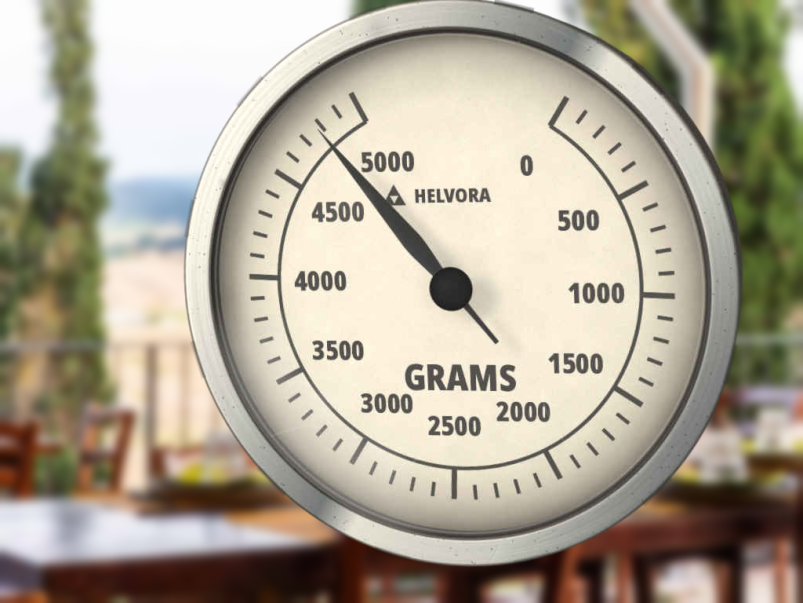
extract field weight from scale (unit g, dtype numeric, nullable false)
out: 4800 g
